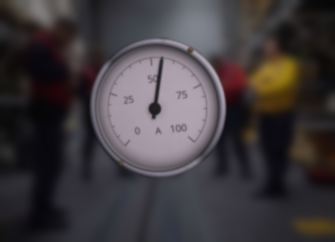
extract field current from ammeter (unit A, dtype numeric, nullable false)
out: 55 A
